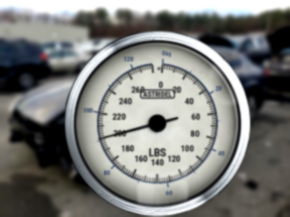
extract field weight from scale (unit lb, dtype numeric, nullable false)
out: 200 lb
